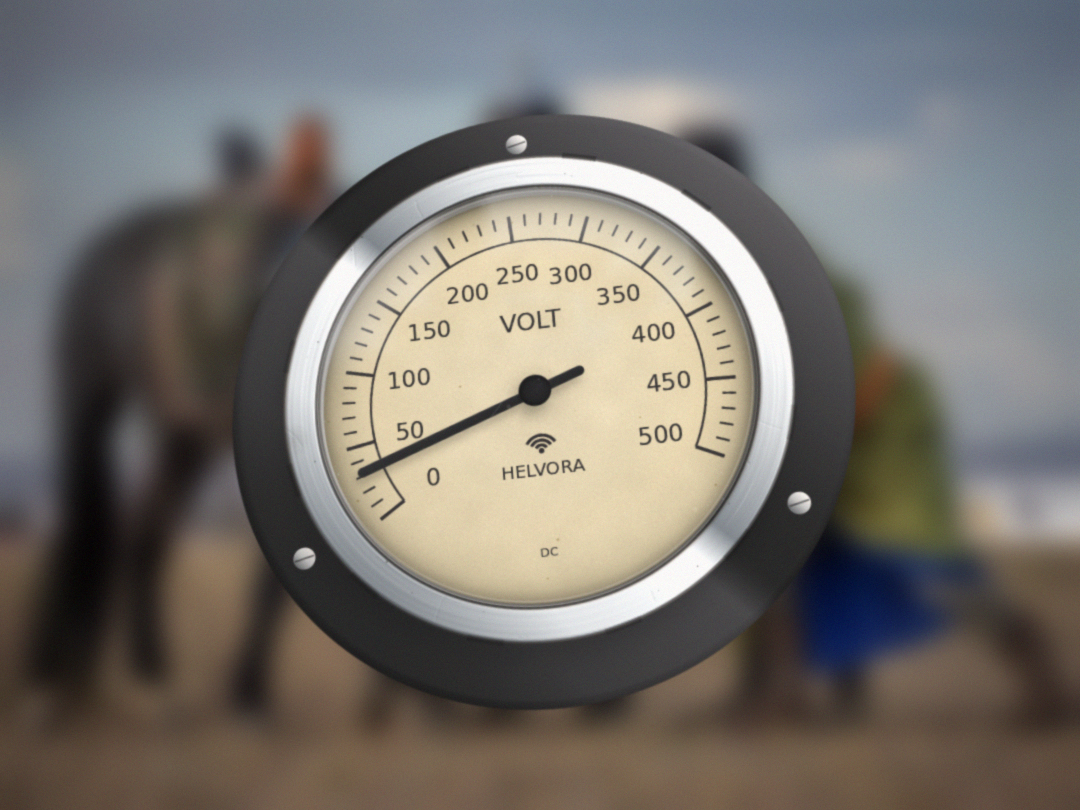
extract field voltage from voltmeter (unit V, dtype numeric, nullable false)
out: 30 V
